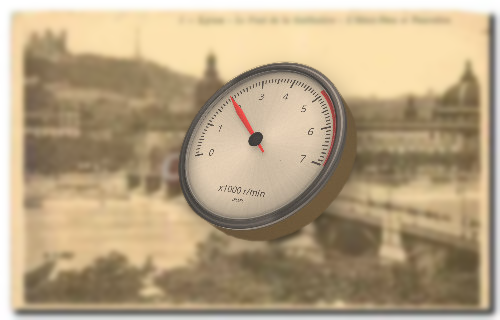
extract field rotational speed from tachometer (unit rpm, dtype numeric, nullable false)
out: 2000 rpm
